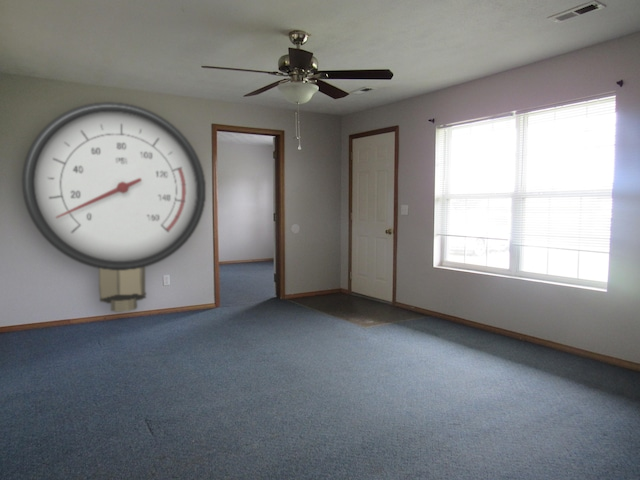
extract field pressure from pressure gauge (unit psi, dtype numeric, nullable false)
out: 10 psi
